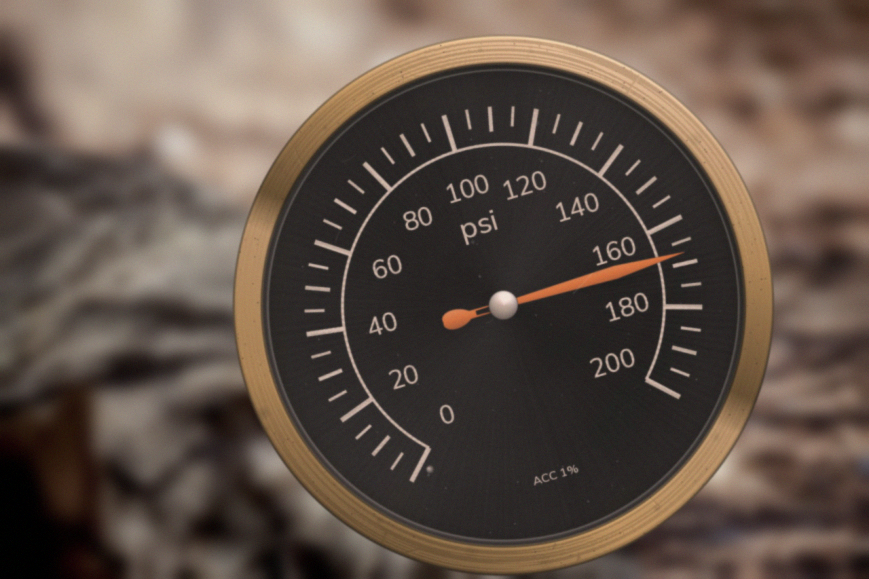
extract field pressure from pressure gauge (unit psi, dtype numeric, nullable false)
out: 167.5 psi
